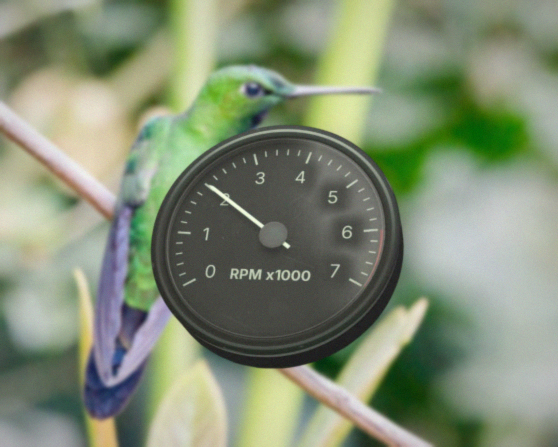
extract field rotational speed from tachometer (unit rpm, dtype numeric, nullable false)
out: 2000 rpm
